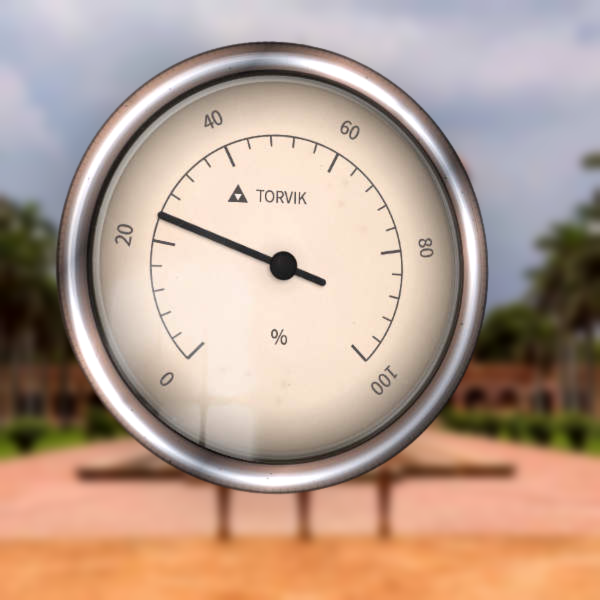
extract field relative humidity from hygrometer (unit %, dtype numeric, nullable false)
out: 24 %
